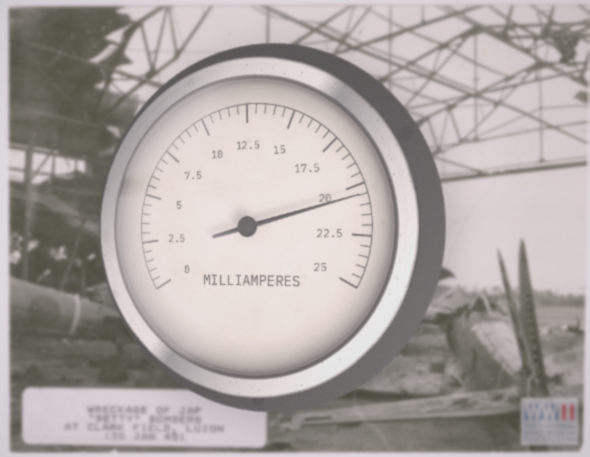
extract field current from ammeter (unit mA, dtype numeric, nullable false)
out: 20.5 mA
